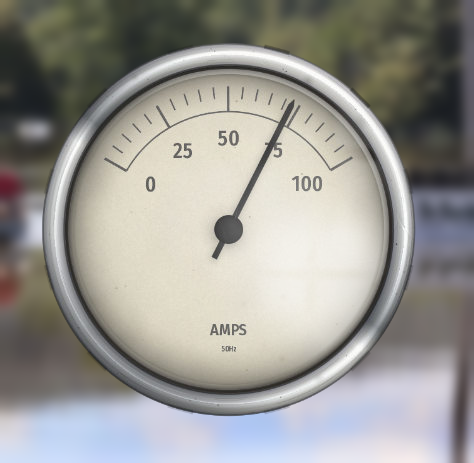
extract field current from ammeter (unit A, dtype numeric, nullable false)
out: 72.5 A
